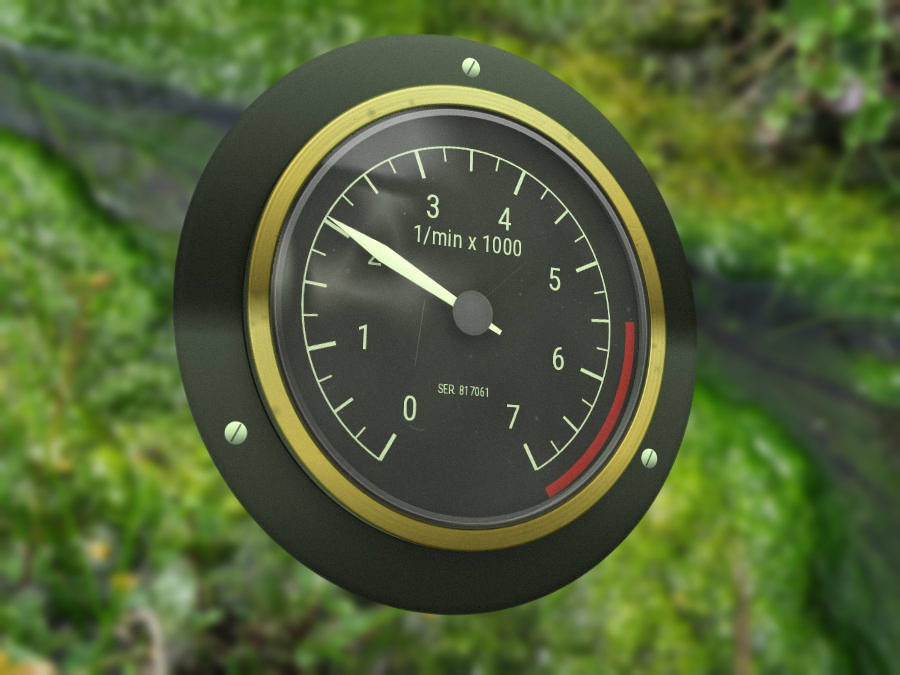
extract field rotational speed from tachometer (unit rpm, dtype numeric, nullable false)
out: 2000 rpm
